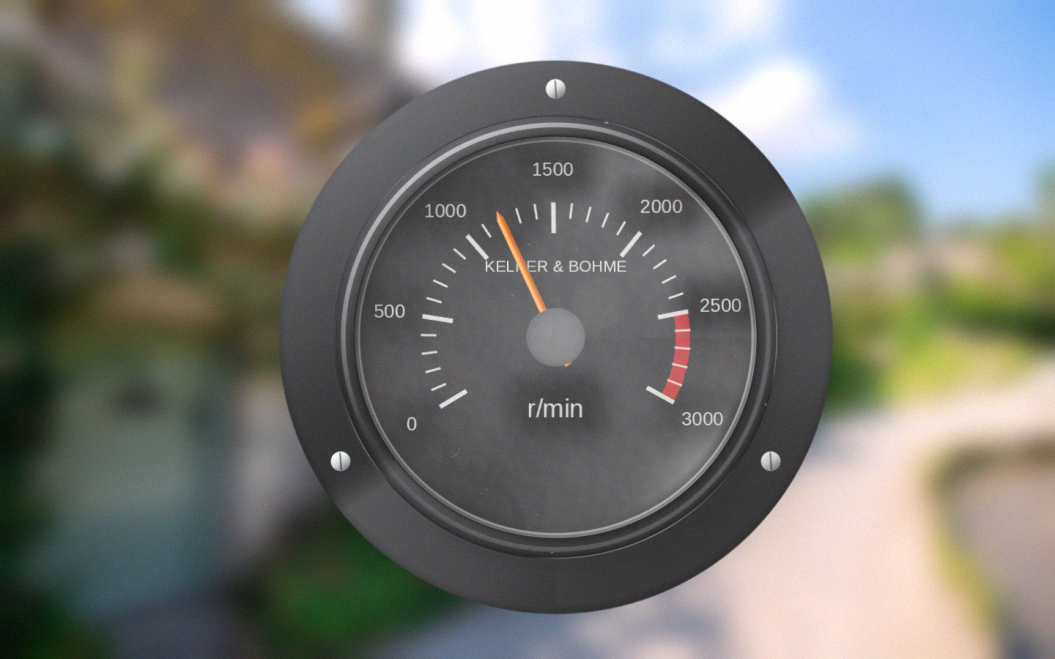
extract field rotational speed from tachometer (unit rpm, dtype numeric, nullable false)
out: 1200 rpm
